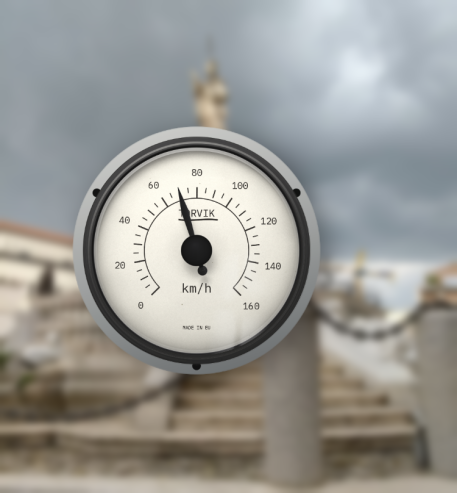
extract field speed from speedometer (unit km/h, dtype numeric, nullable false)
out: 70 km/h
